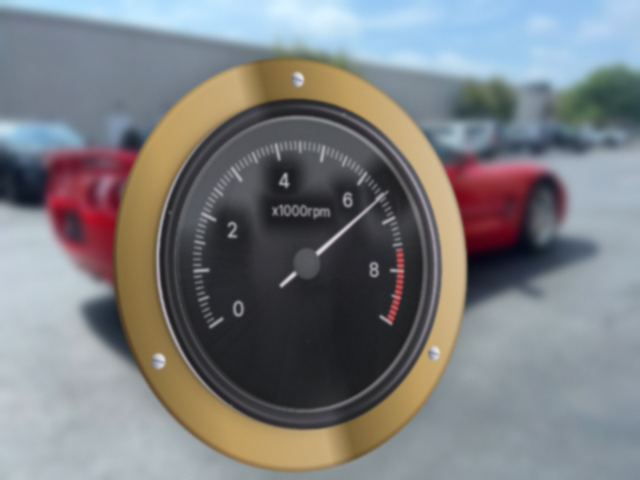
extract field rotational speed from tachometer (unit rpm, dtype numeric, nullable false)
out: 6500 rpm
